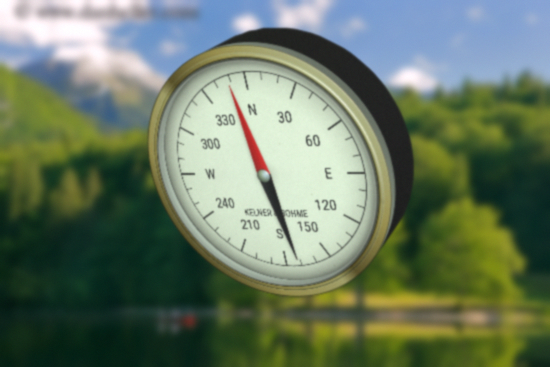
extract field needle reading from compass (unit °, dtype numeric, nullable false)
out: 350 °
